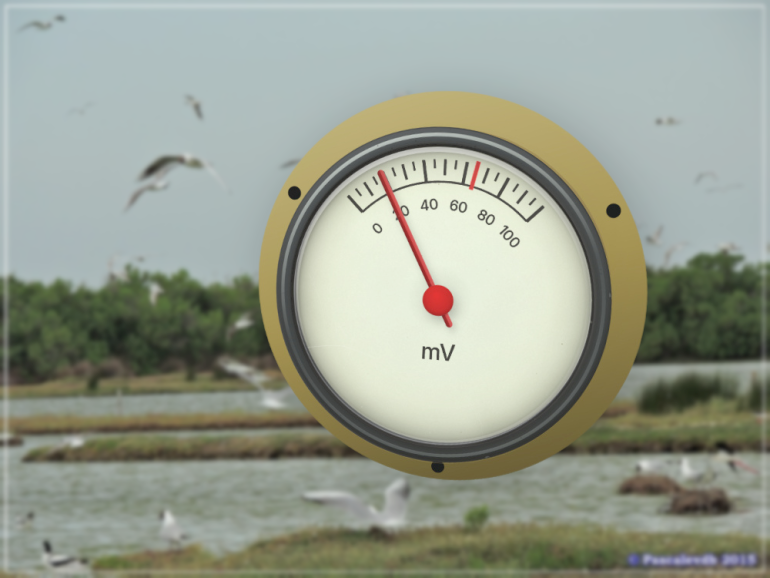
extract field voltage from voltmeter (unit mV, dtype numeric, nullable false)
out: 20 mV
